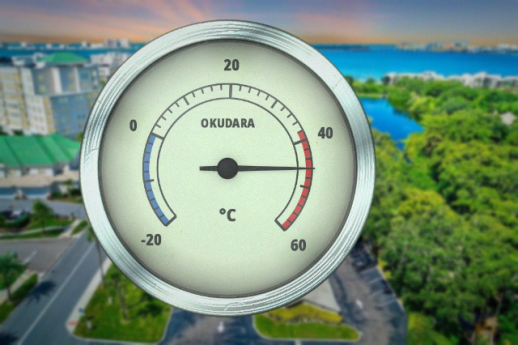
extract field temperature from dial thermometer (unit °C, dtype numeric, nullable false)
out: 46 °C
